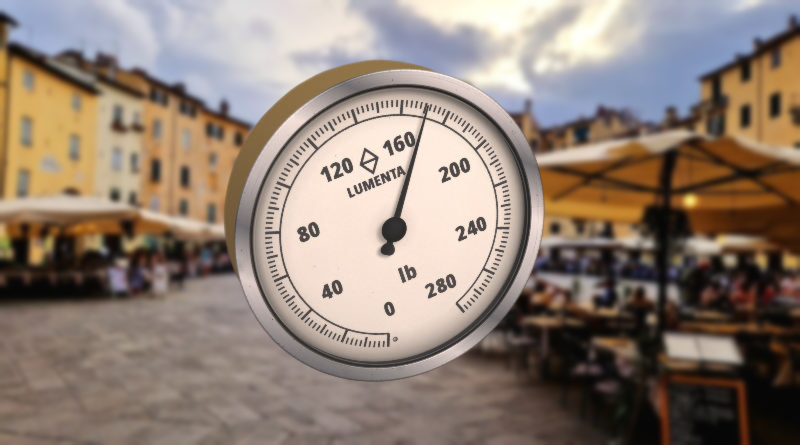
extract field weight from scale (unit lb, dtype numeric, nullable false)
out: 170 lb
